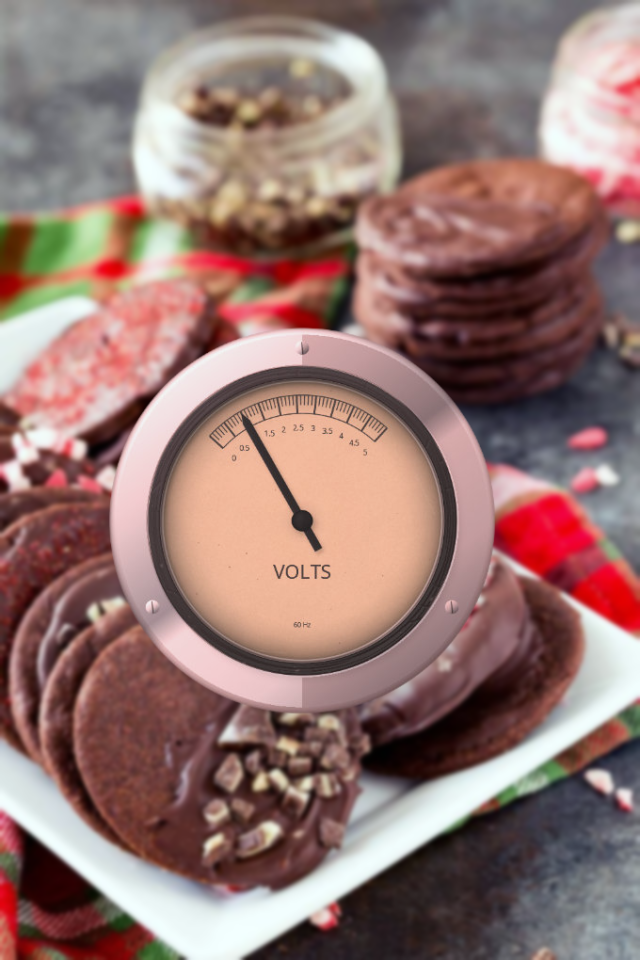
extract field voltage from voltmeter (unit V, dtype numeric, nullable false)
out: 1 V
